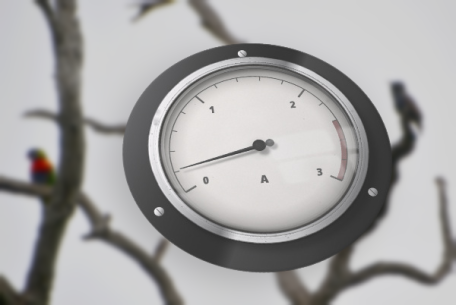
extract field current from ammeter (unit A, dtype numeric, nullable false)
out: 0.2 A
